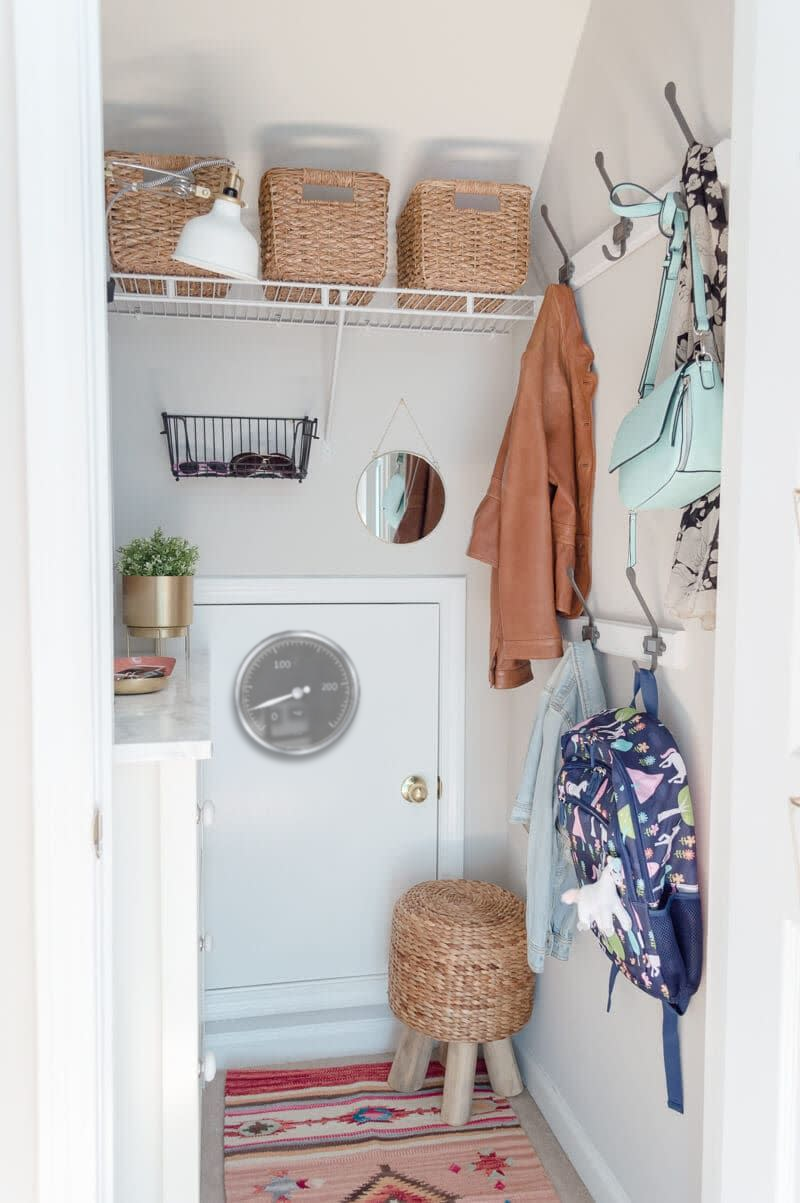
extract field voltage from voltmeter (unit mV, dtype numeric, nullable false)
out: 25 mV
